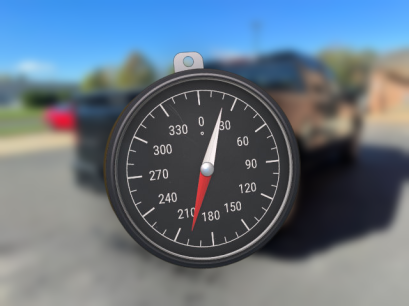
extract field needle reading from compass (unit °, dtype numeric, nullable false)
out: 200 °
